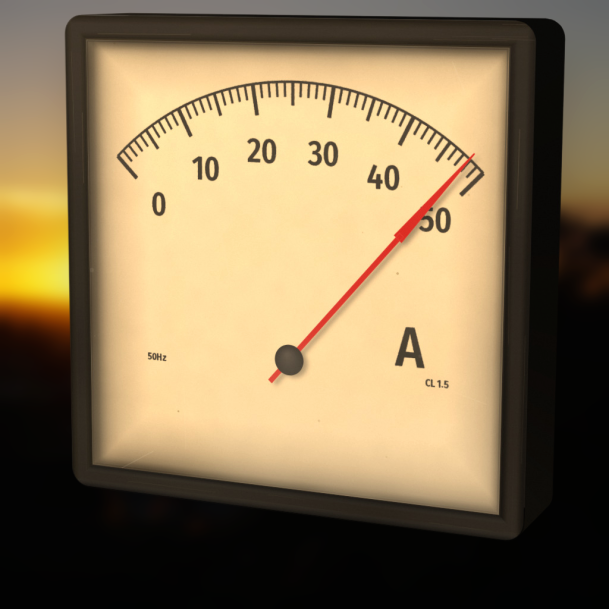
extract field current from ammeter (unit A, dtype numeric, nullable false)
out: 48 A
